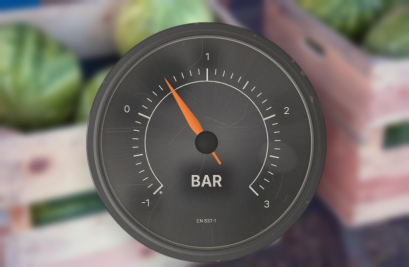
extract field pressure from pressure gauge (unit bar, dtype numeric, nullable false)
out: 0.5 bar
